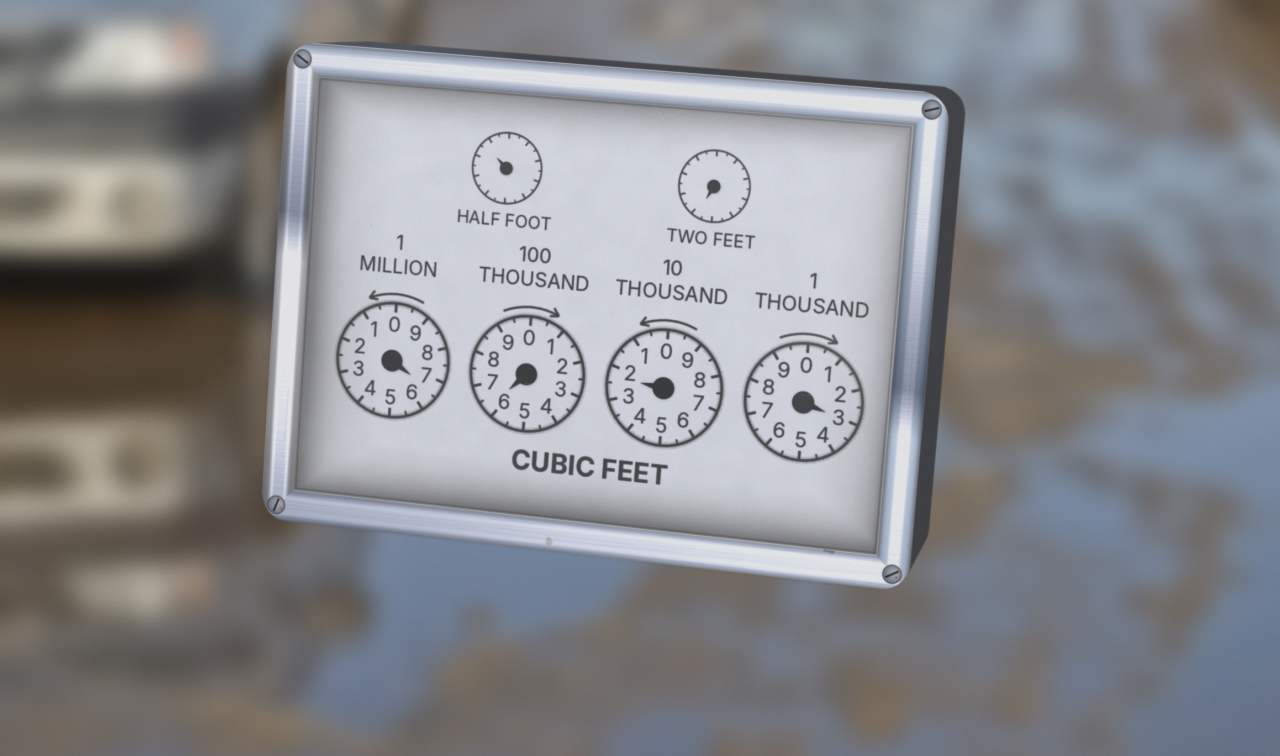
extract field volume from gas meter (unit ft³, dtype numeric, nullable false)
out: 662300 ft³
